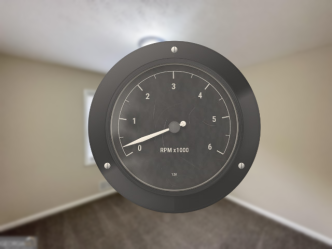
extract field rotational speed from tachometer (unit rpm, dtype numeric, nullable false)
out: 250 rpm
